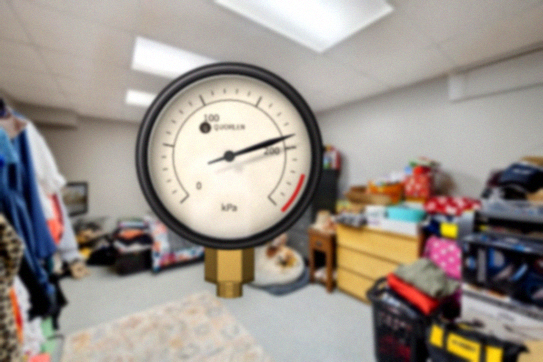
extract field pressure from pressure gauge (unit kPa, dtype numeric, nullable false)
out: 190 kPa
